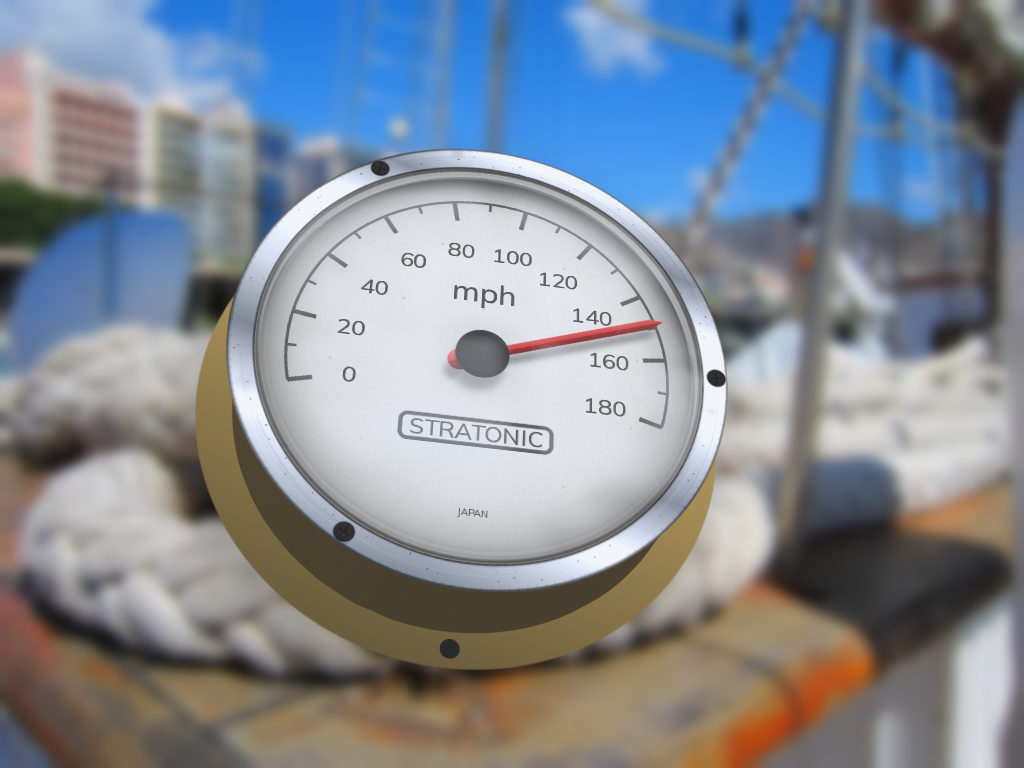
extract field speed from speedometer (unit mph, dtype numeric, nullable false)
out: 150 mph
